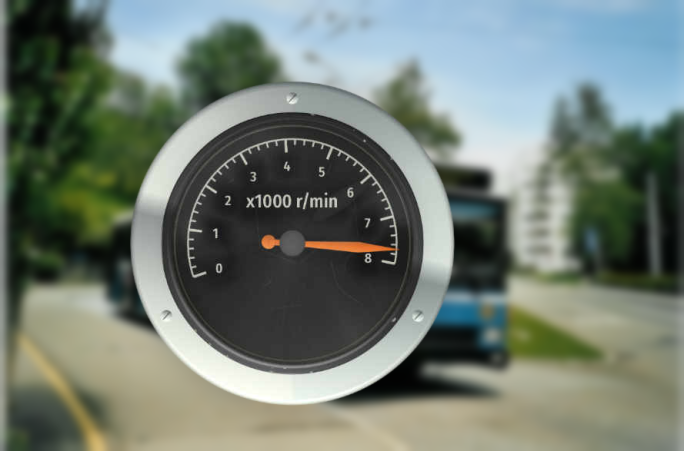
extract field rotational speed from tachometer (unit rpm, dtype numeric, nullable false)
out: 7700 rpm
